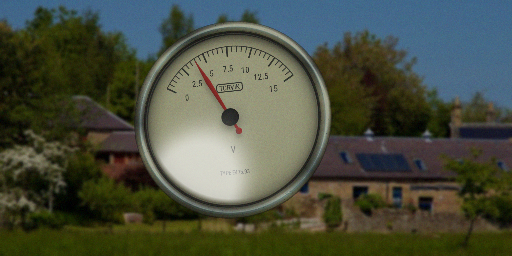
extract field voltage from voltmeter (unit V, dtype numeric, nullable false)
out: 4 V
